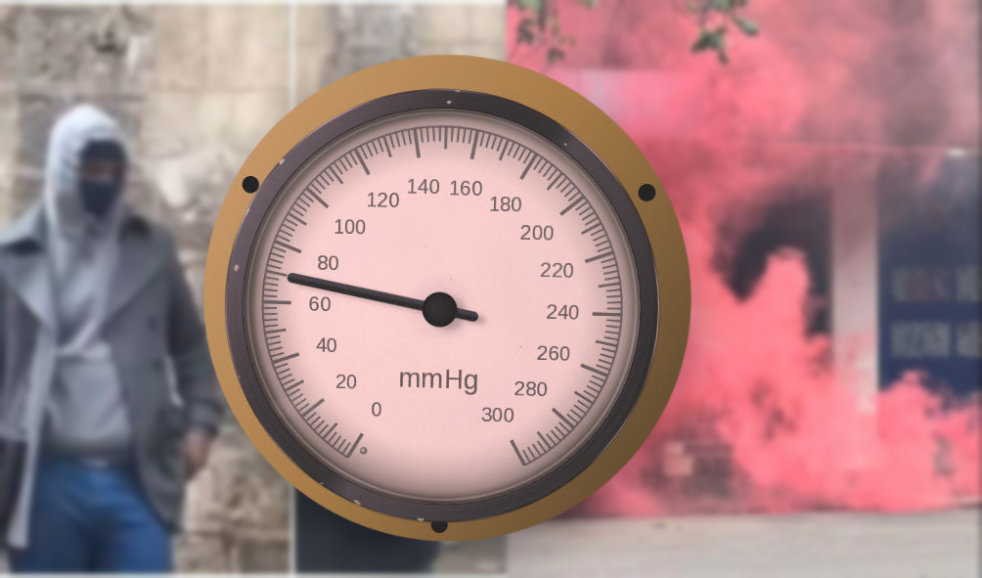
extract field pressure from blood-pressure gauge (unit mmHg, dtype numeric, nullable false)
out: 70 mmHg
